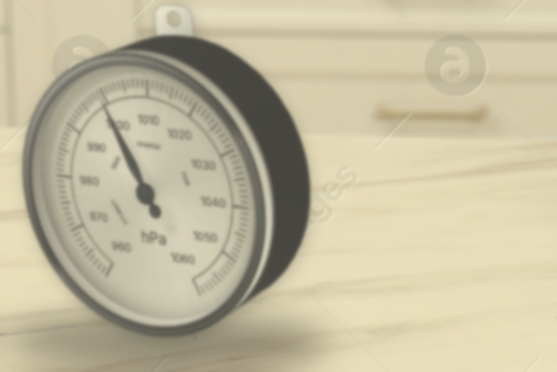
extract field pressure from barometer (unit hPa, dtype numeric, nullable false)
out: 1000 hPa
